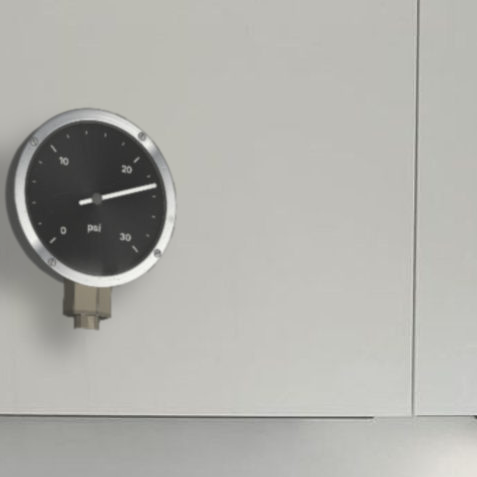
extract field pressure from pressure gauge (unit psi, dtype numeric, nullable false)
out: 23 psi
